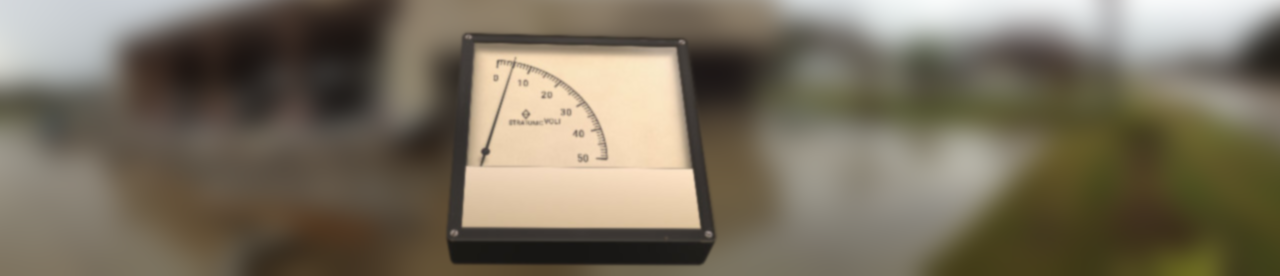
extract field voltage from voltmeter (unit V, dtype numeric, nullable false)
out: 5 V
